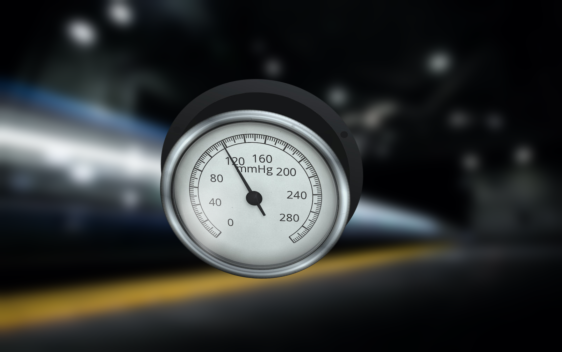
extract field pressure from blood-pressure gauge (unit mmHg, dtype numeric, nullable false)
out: 120 mmHg
